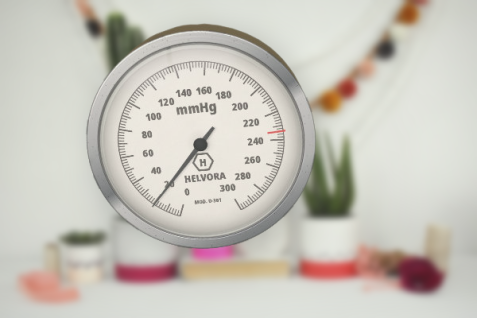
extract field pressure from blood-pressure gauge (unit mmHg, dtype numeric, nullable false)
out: 20 mmHg
